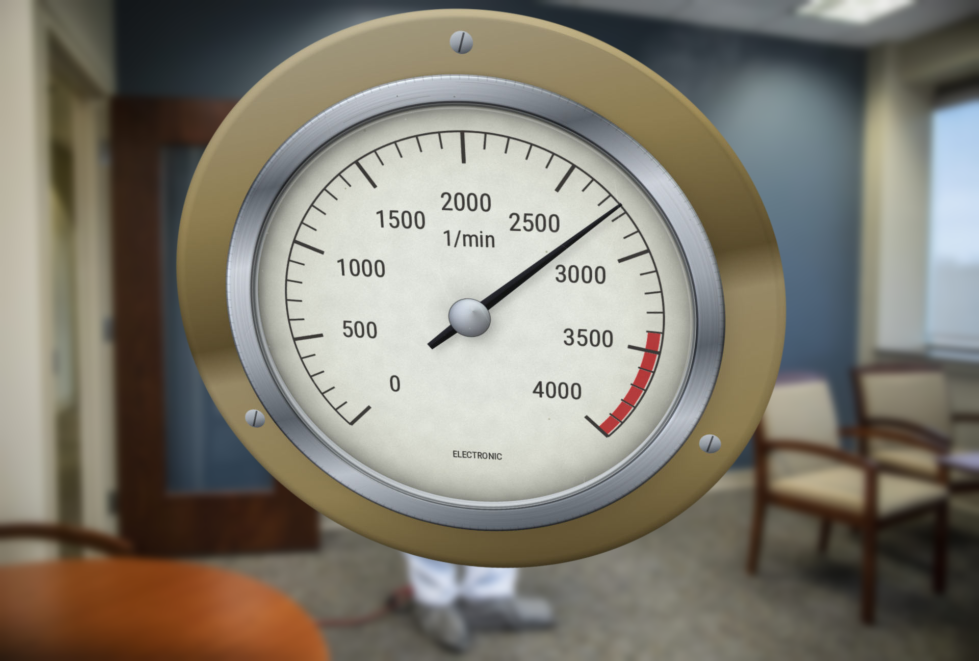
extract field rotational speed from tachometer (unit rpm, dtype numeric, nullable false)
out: 2750 rpm
